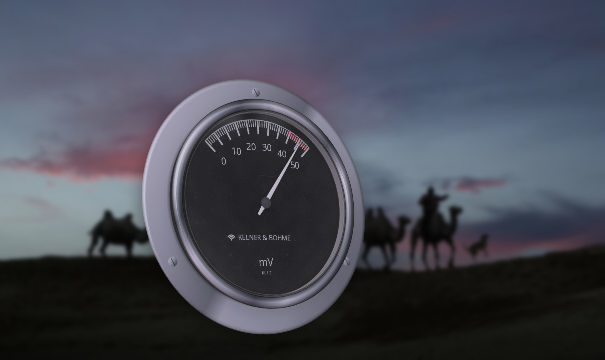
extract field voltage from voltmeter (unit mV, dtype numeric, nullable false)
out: 45 mV
